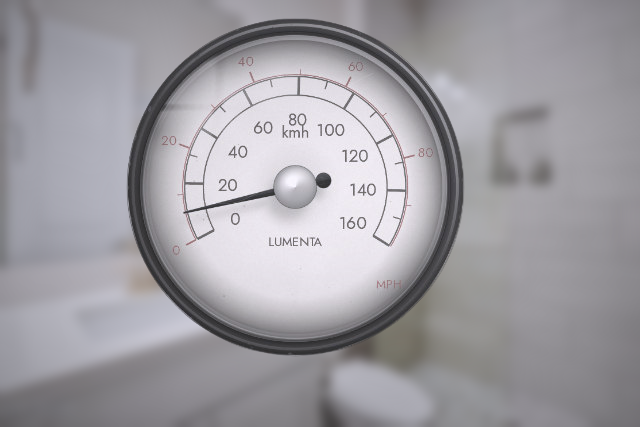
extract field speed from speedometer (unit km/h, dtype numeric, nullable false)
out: 10 km/h
